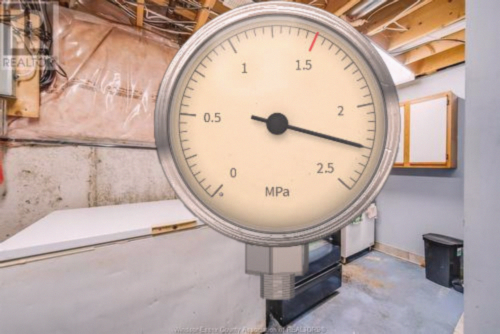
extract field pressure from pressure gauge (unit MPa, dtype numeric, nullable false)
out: 2.25 MPa
